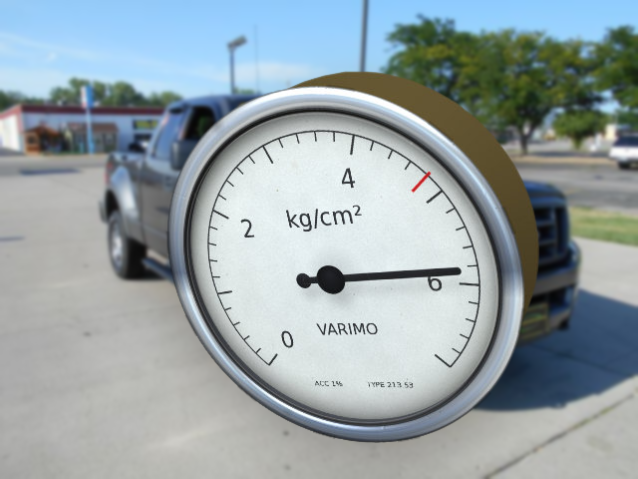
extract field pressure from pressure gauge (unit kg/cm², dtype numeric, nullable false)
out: 5.8 kg/cm²
